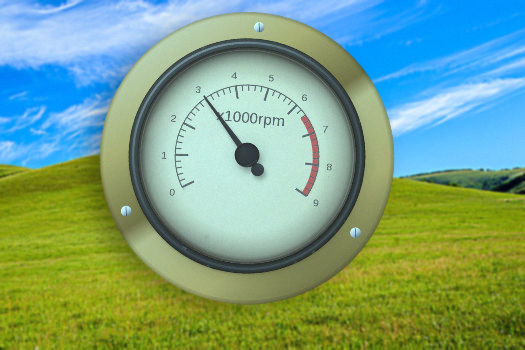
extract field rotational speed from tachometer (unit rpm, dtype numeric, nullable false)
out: 3000 rpm
